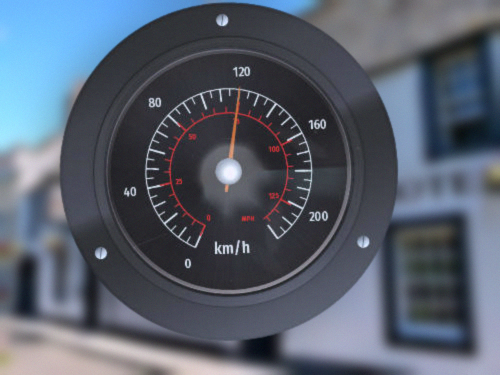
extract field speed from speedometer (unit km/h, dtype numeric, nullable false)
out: 120 km/h
